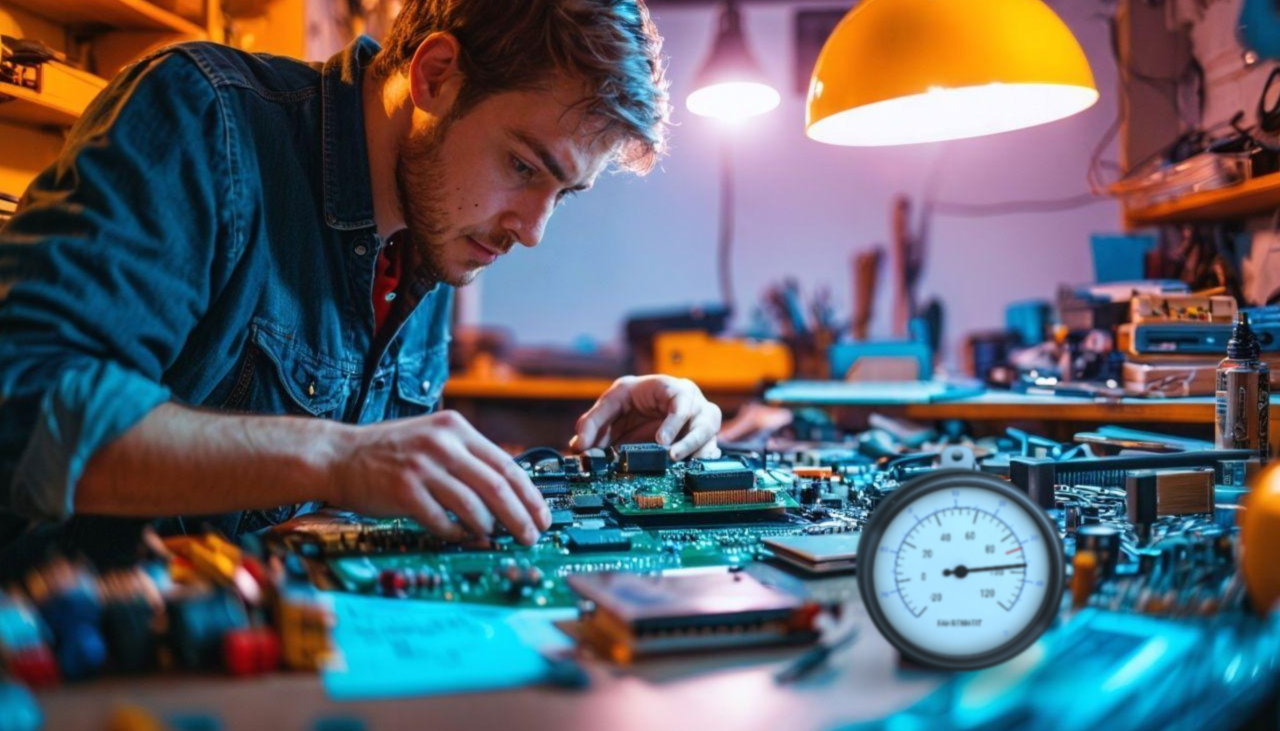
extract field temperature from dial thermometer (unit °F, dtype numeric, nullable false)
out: 96 °F
